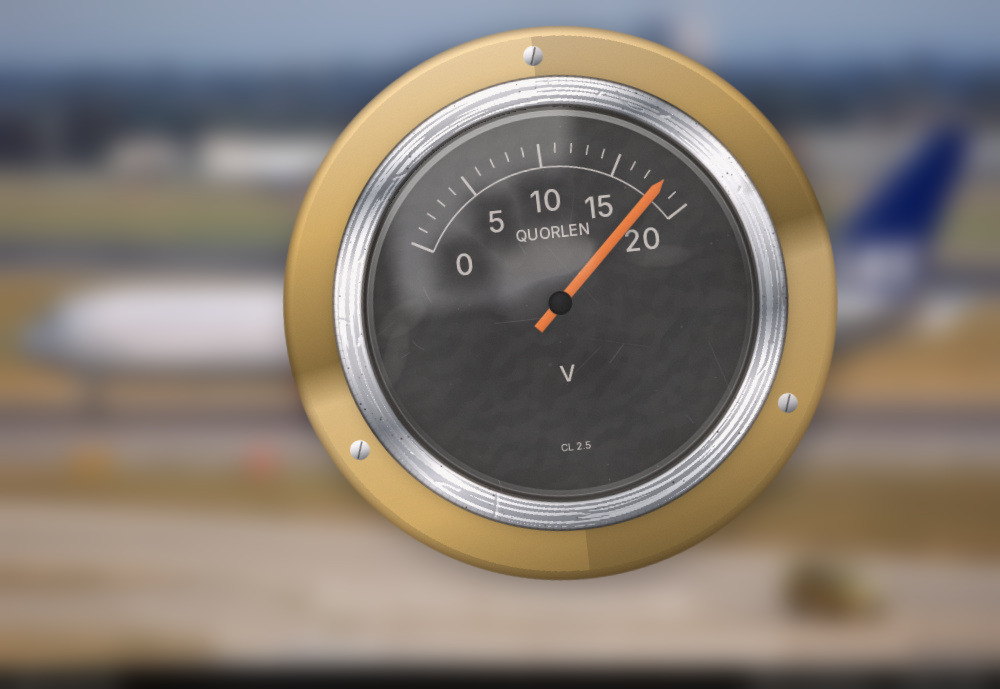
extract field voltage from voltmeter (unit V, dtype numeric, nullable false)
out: 18 V
